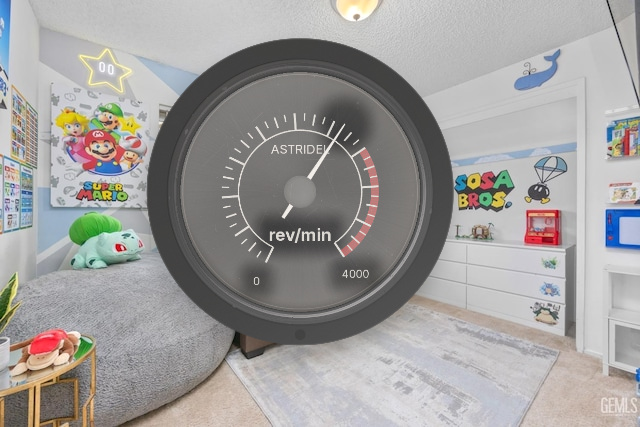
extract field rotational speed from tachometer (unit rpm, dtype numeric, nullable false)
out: 2500 rpm
